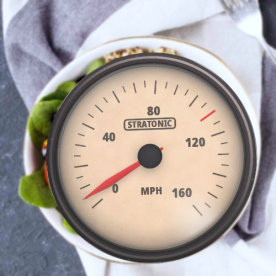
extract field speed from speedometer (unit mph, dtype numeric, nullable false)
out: 5 mph
